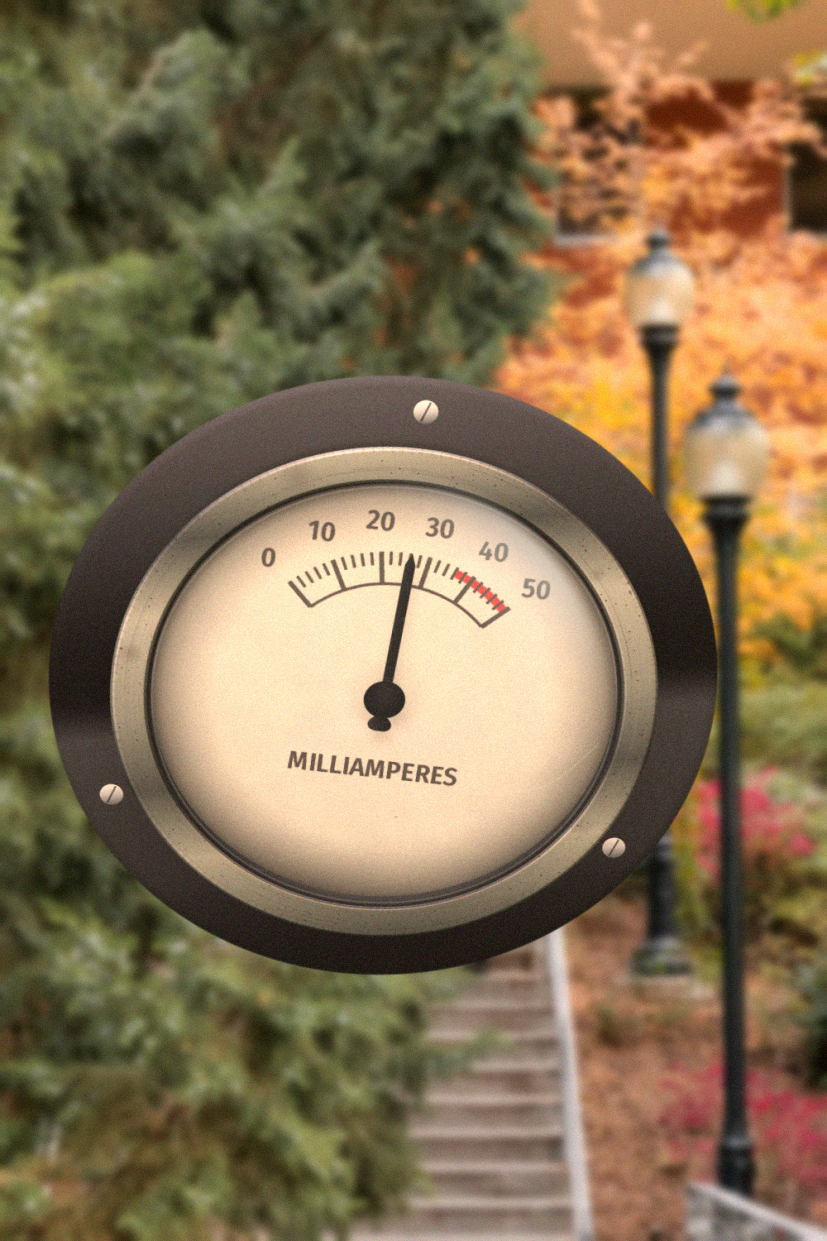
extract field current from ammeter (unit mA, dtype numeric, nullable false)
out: 26 mA
